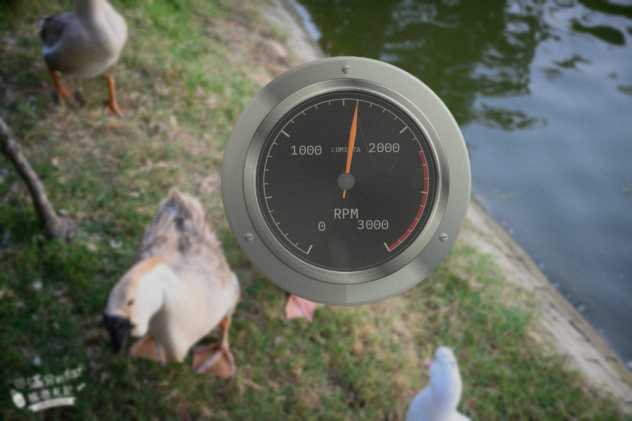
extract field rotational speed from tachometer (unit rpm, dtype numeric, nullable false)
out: 1600 rpm
